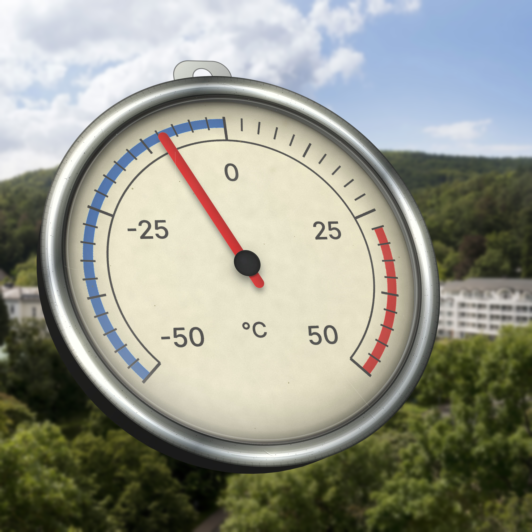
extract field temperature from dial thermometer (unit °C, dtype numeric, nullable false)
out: -10 °C
